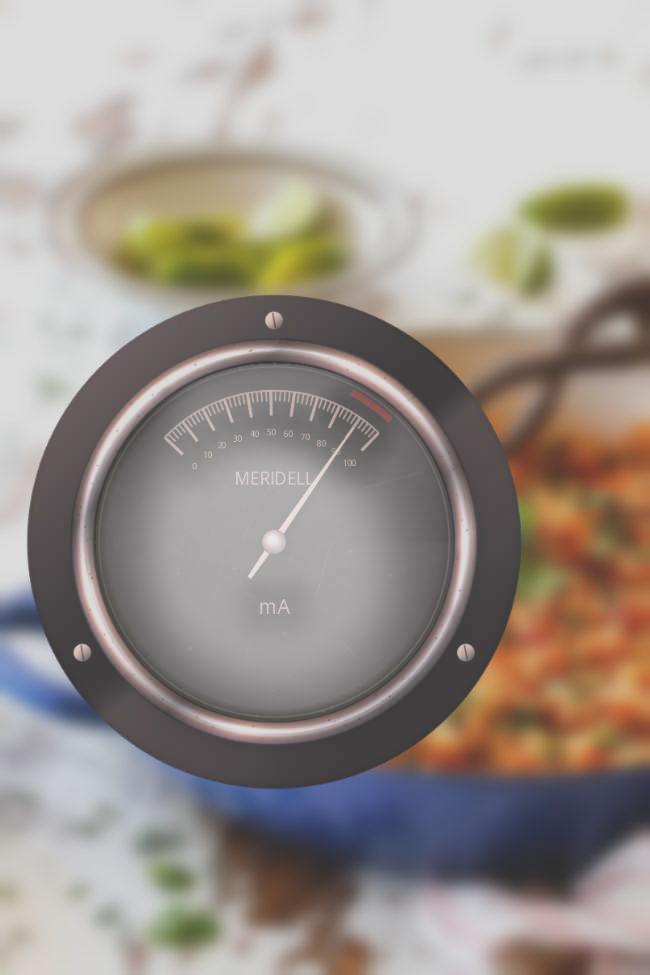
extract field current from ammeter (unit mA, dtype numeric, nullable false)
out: 90 mA
